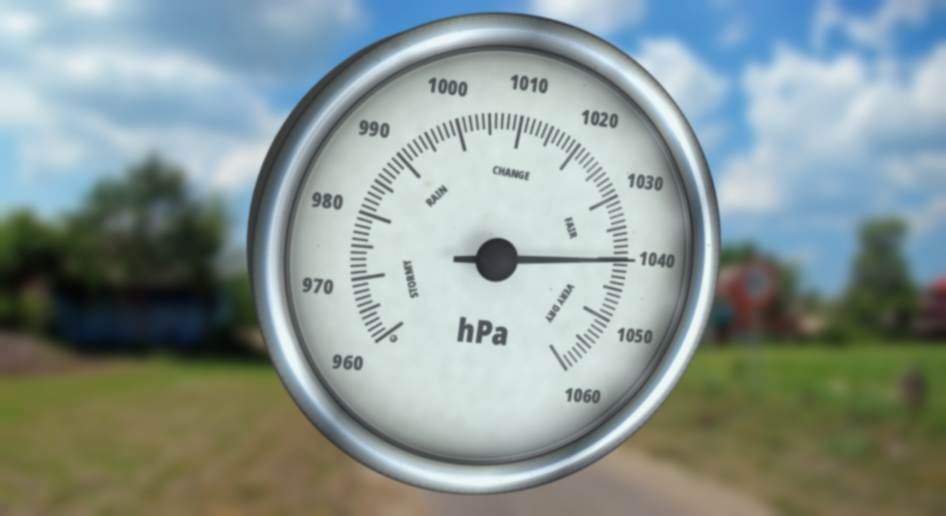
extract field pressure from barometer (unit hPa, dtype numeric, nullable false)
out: 1040 hPa
